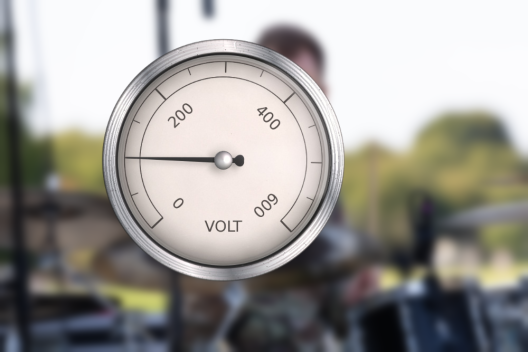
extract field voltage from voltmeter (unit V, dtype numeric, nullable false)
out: 100 V
